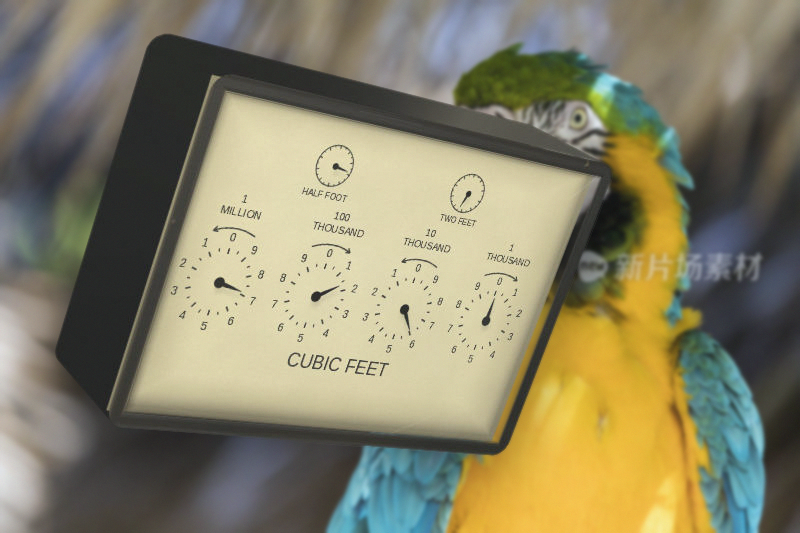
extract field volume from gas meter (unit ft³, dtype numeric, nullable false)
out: 716000 ft³
